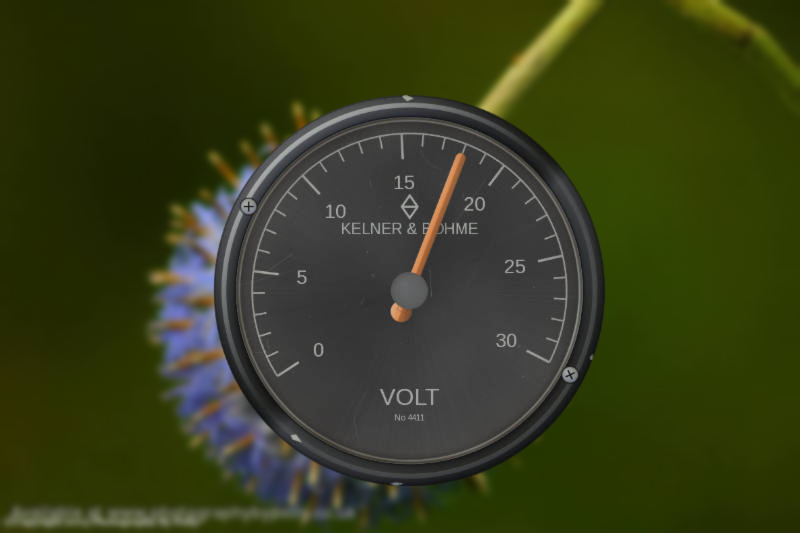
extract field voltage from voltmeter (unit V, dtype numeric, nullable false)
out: 18 V
